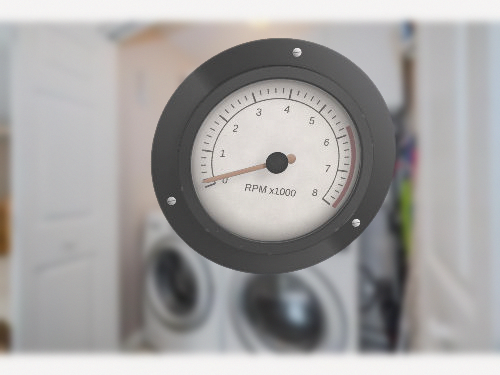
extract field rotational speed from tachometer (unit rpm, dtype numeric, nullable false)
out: 200 rpm
